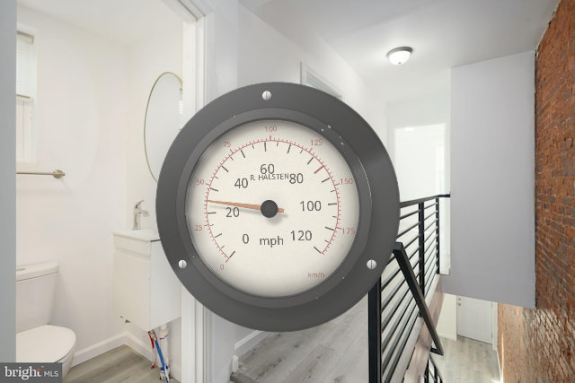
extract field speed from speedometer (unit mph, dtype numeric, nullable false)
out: 25 mph
